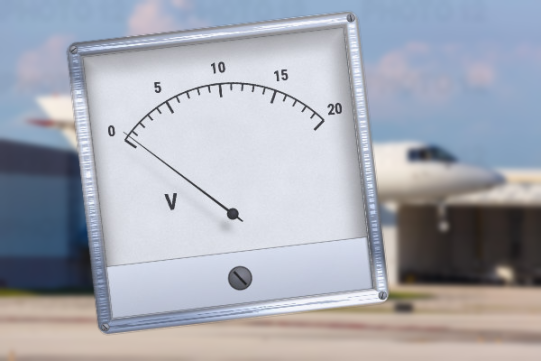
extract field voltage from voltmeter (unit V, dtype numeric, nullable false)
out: 0.5 V
